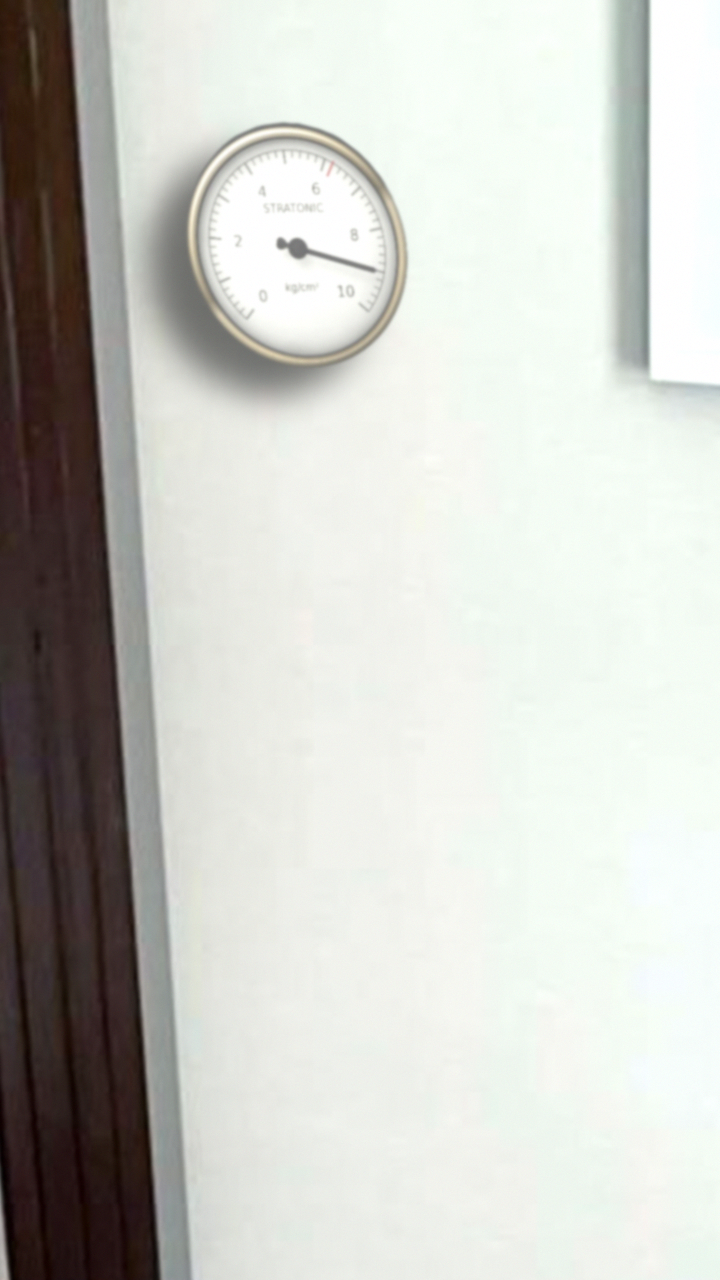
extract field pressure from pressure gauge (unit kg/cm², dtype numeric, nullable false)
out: 9 kg/cm²
